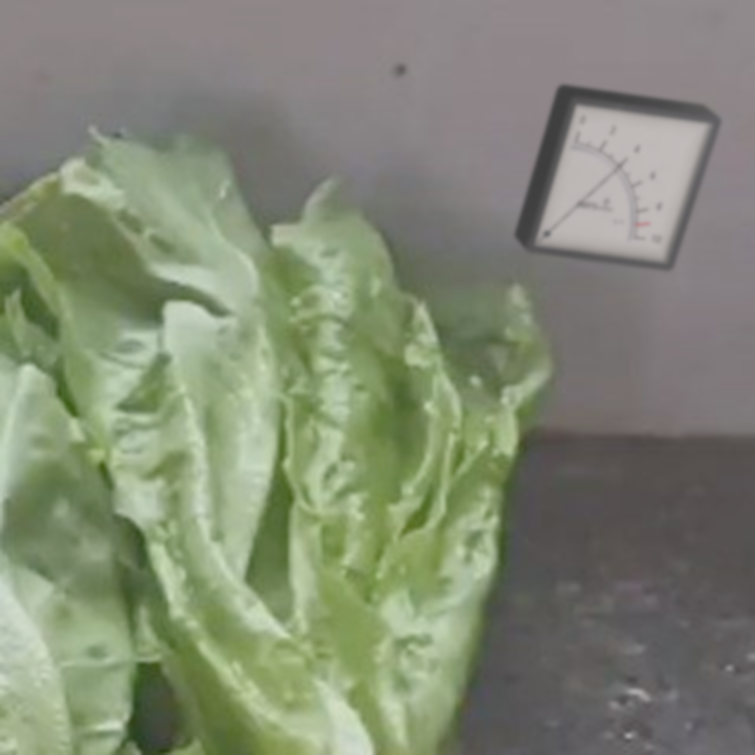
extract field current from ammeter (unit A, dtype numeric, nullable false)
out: 4 A
